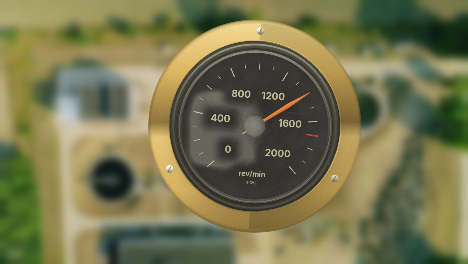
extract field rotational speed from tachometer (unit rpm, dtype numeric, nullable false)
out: 1400 rpm
